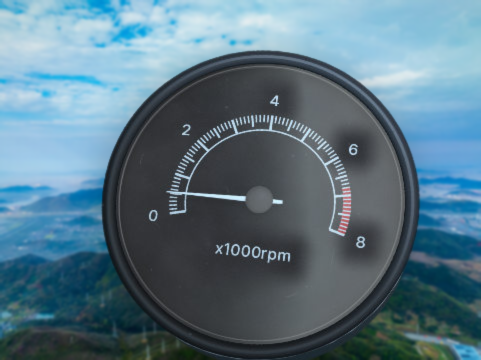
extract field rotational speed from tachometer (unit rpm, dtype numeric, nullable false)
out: 500 rpm
